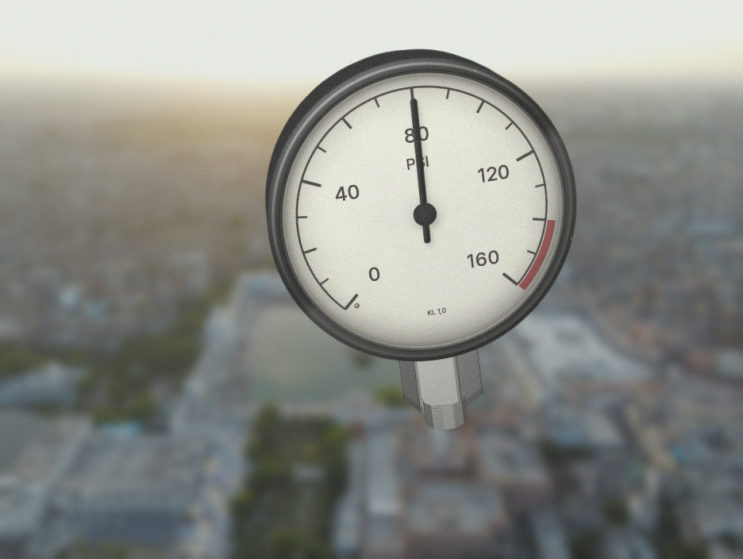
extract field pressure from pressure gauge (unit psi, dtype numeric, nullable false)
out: 80 psi
